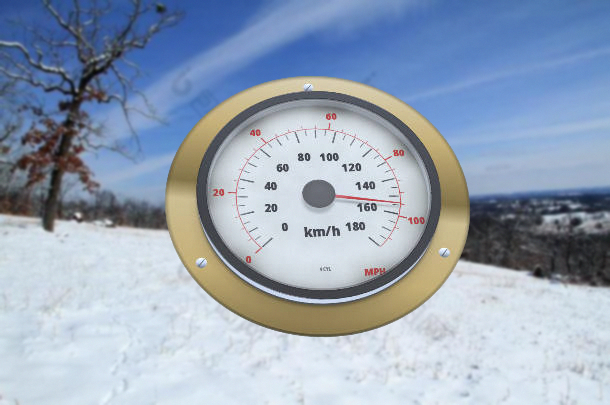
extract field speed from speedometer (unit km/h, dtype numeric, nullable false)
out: 155 km/h
